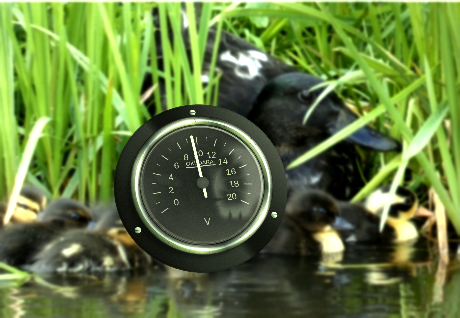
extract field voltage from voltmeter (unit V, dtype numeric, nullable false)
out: 9.5 V
